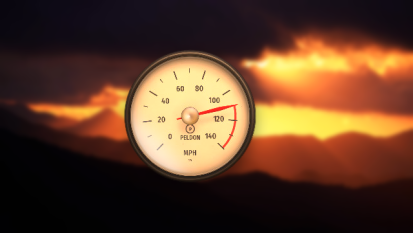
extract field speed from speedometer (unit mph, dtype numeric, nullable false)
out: 110 mph
